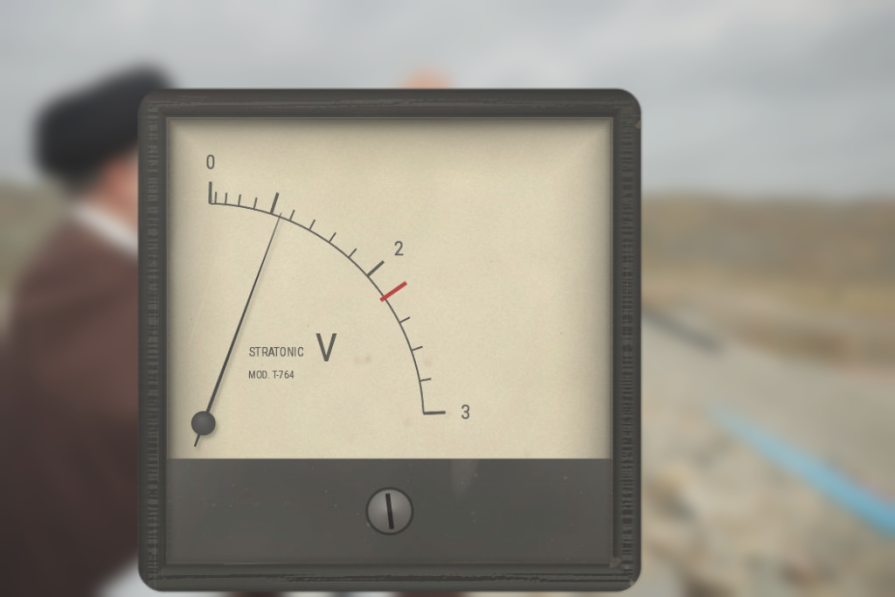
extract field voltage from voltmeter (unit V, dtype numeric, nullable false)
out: 1.1 V
